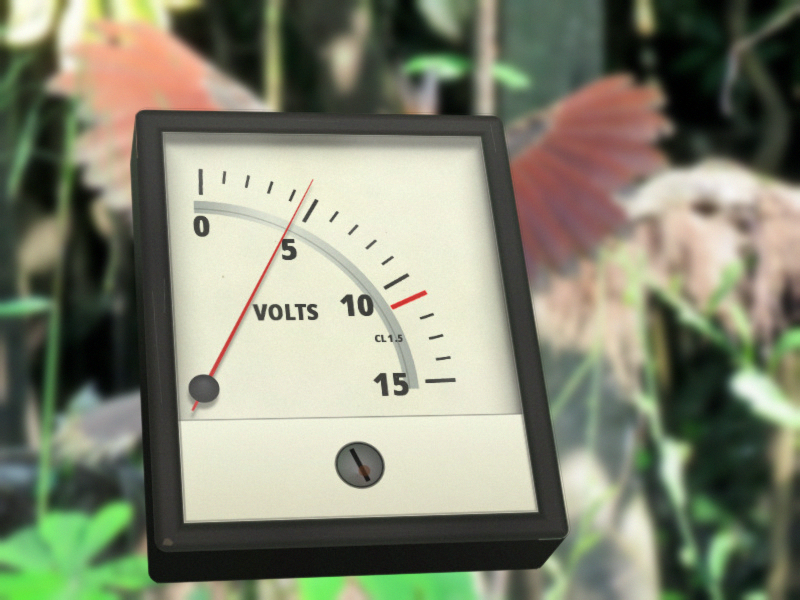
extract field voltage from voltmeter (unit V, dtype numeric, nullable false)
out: 4.5 V
